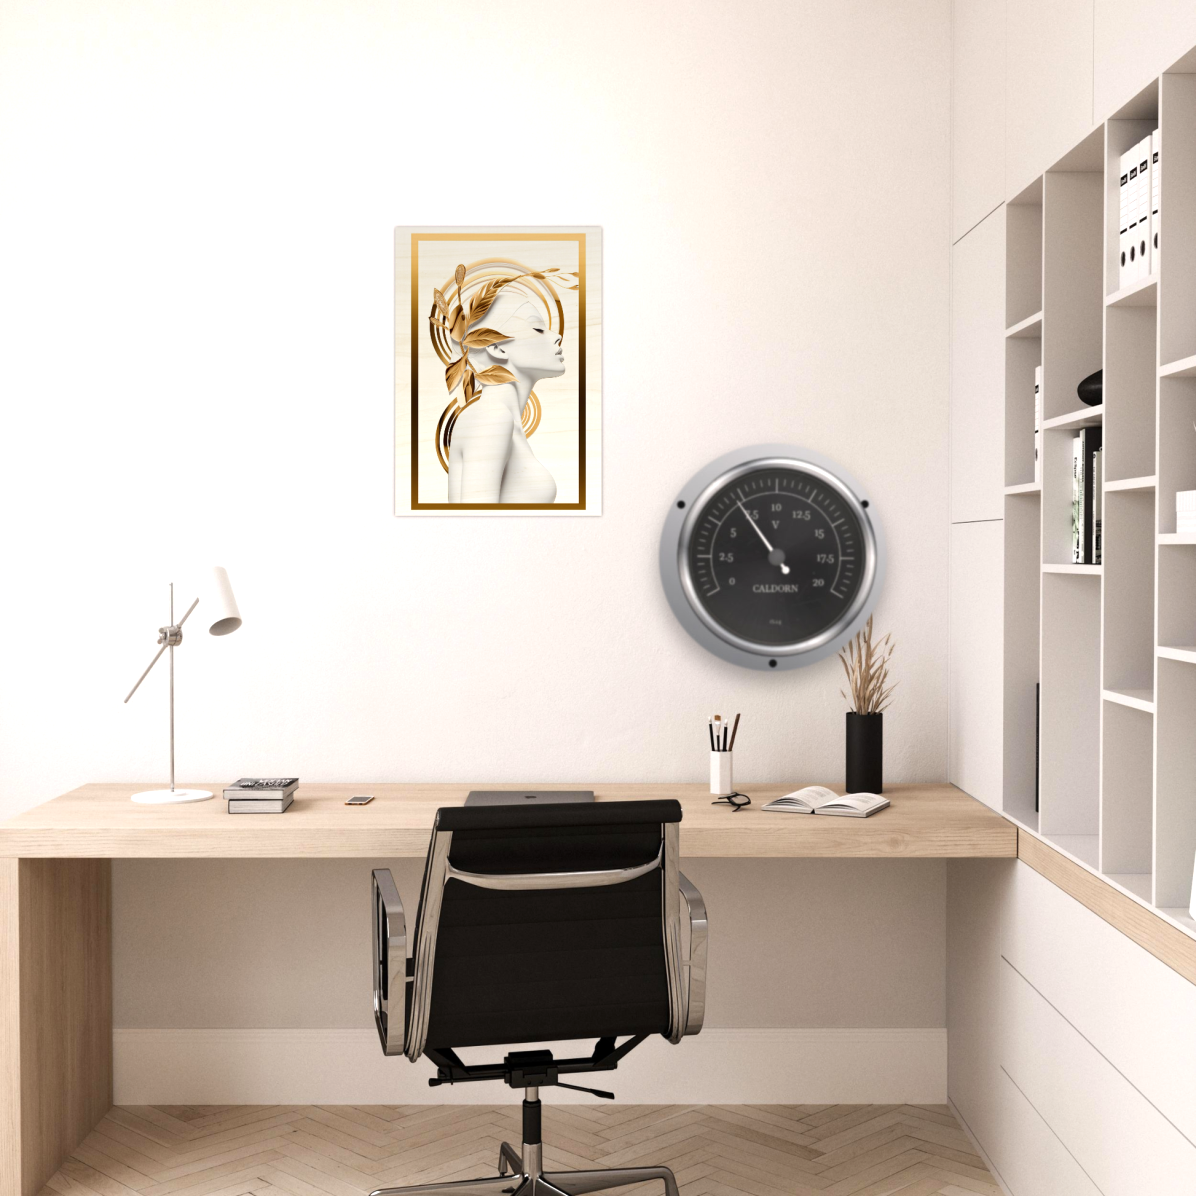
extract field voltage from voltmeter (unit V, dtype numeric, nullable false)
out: 7 V
